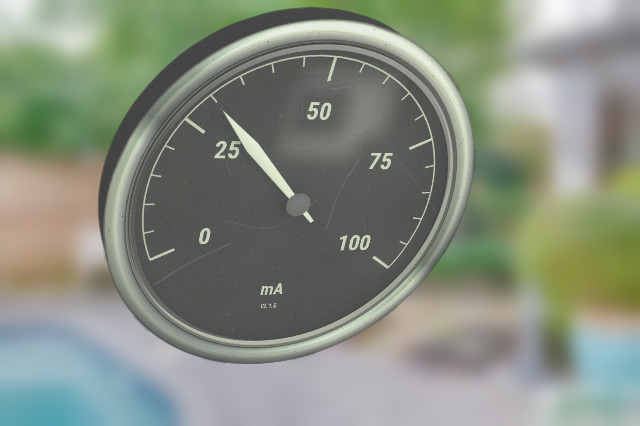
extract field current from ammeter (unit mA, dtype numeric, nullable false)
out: 30 mA
